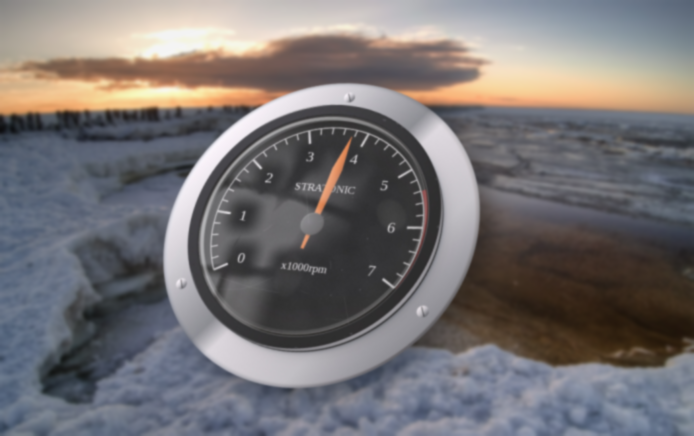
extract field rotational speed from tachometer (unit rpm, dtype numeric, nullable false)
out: 3800 rpm
